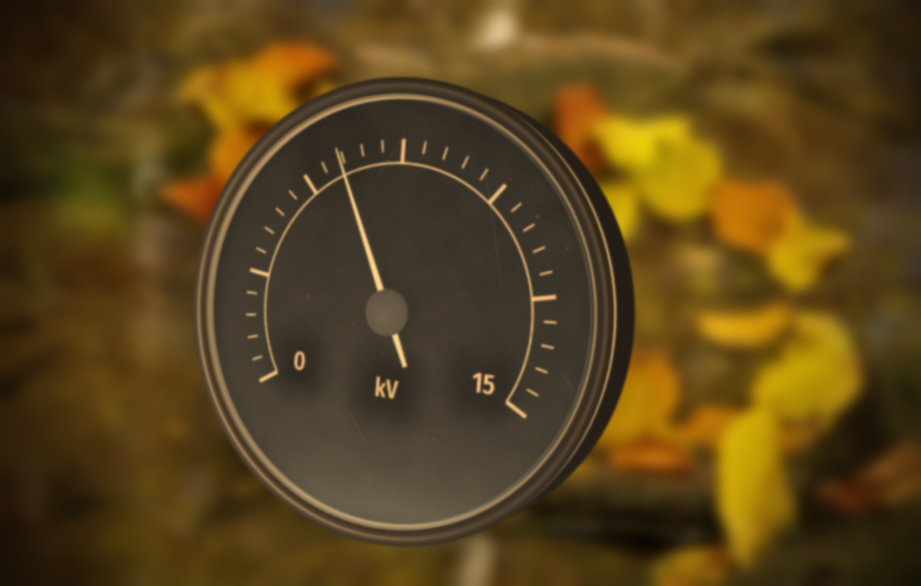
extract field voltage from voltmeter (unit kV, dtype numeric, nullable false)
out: 6 kV
